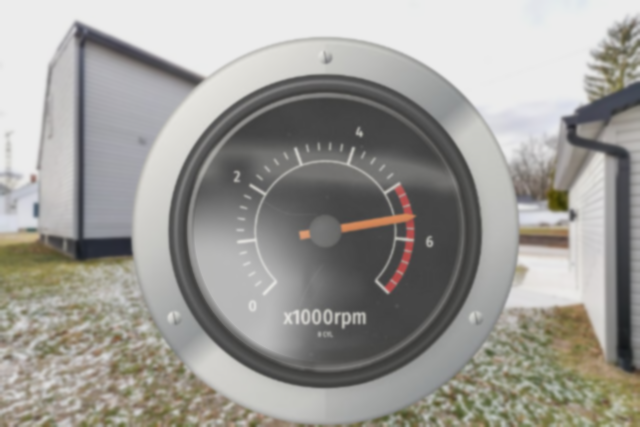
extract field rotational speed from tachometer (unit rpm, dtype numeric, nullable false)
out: 5600 rpm
